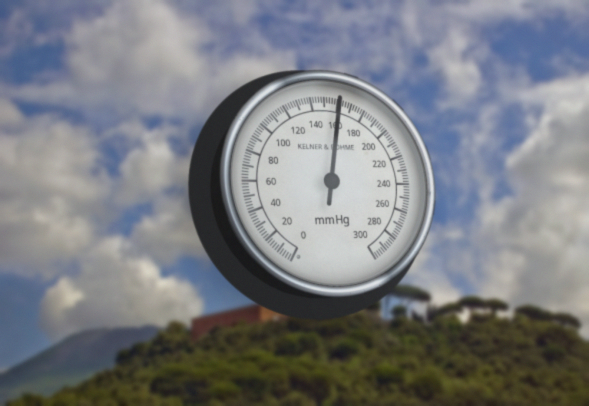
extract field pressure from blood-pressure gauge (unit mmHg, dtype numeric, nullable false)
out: 160 mmHg
